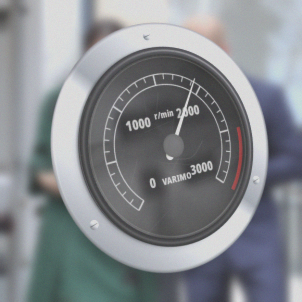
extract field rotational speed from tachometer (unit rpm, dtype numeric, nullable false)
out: 1900 rpm
